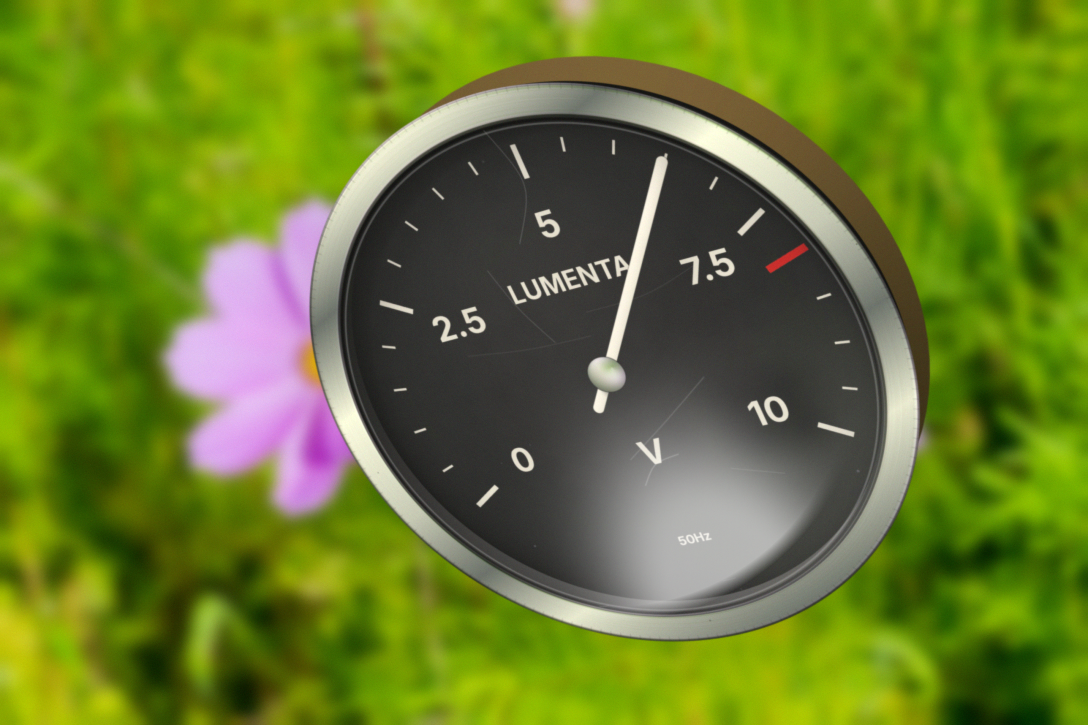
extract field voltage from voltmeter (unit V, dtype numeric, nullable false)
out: 6.5 V
